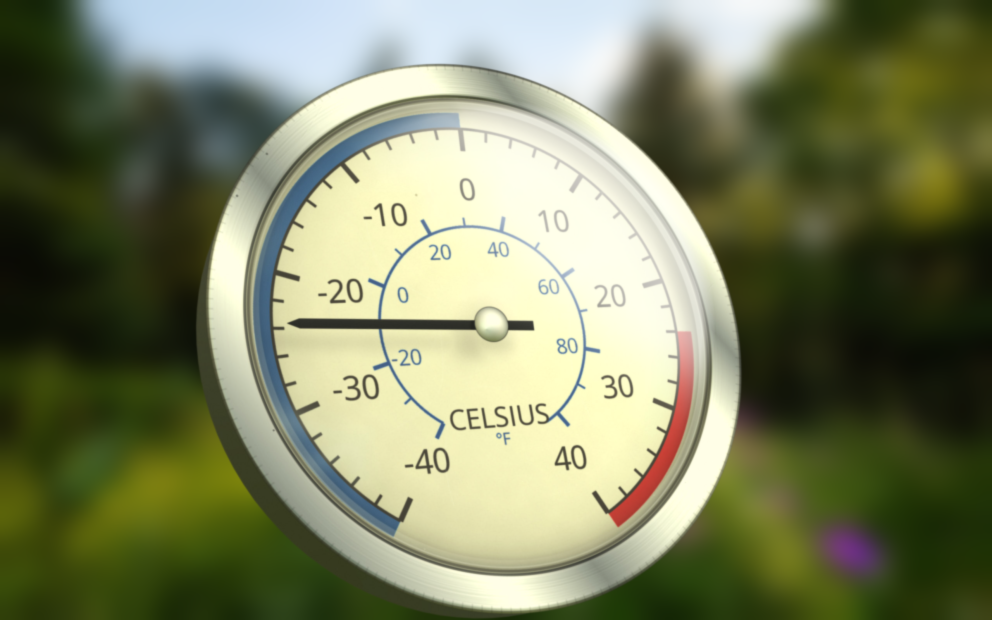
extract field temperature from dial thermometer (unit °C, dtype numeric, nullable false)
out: -24 °C
